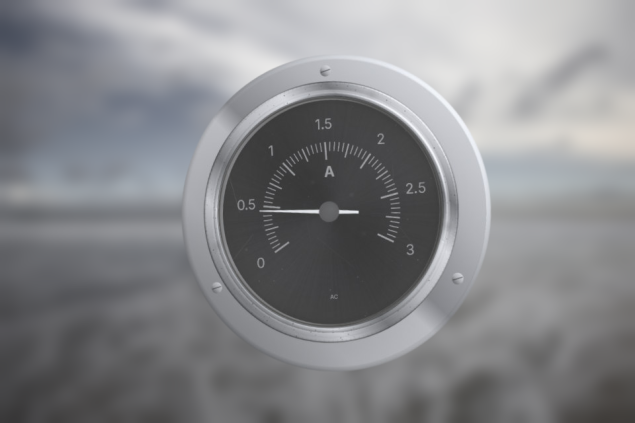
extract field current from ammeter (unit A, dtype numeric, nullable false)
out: 0.45 A
